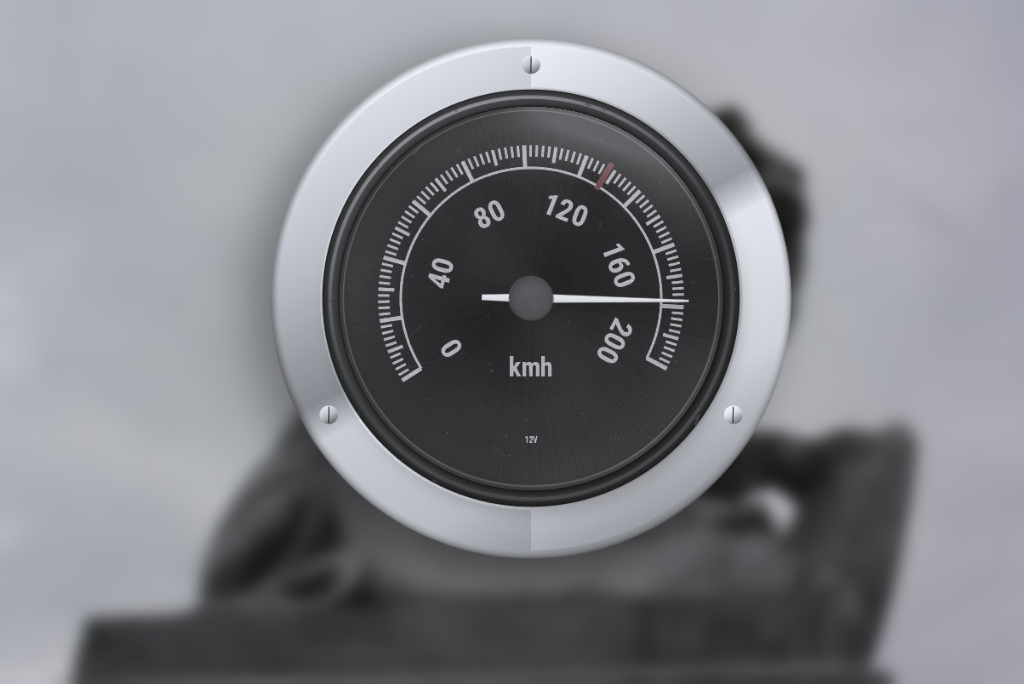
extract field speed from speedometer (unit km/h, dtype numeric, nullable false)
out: 178 km/h
